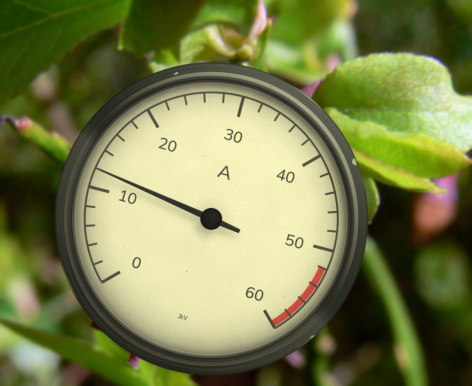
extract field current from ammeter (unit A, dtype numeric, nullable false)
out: 12 A
